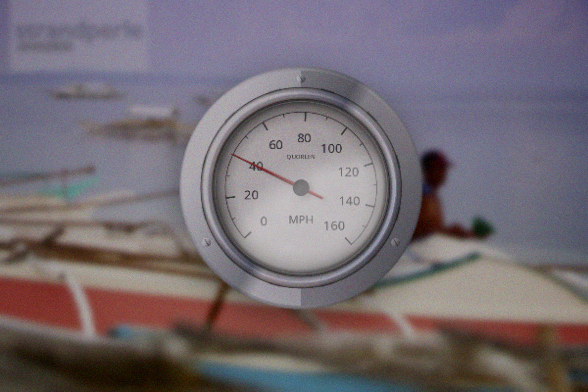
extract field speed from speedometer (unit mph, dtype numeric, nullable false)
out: 40 mph
